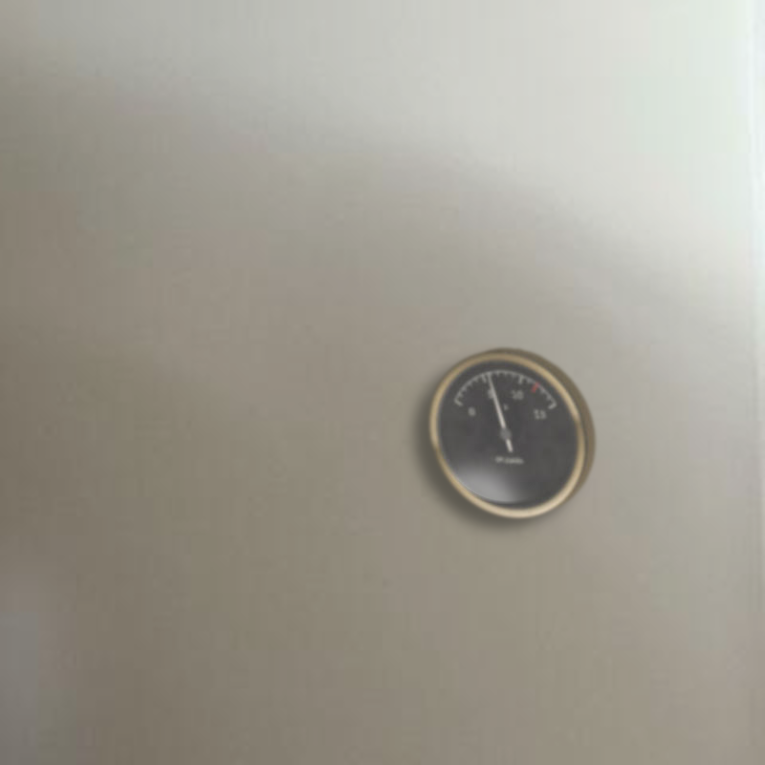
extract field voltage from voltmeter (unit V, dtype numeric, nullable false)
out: 6 V
